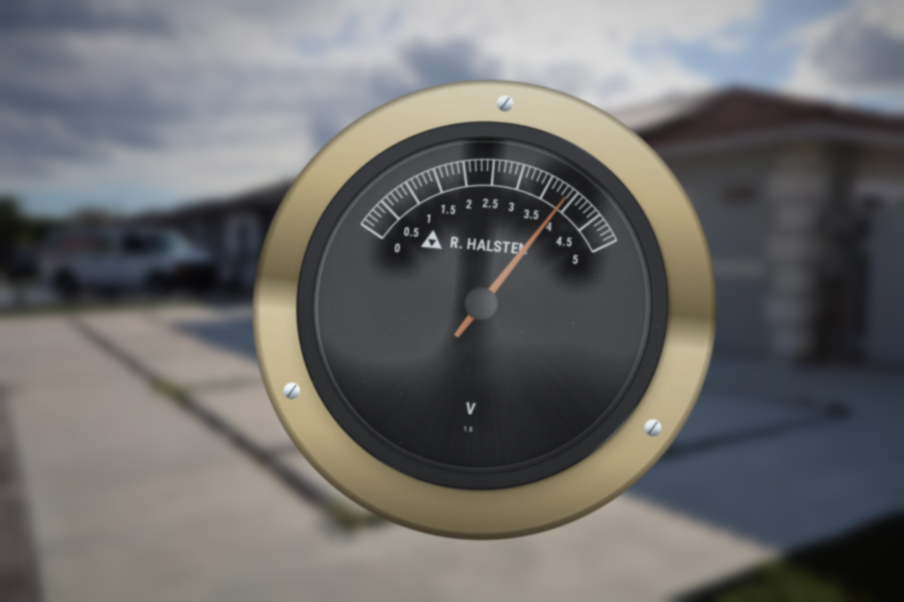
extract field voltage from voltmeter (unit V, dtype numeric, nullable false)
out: 3.9 V
